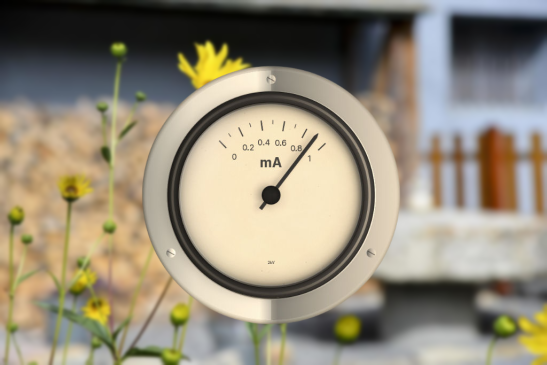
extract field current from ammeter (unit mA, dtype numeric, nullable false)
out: 0.9 mA
